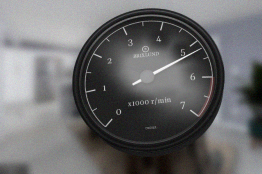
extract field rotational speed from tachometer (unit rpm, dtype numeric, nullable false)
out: 5250 rpm
